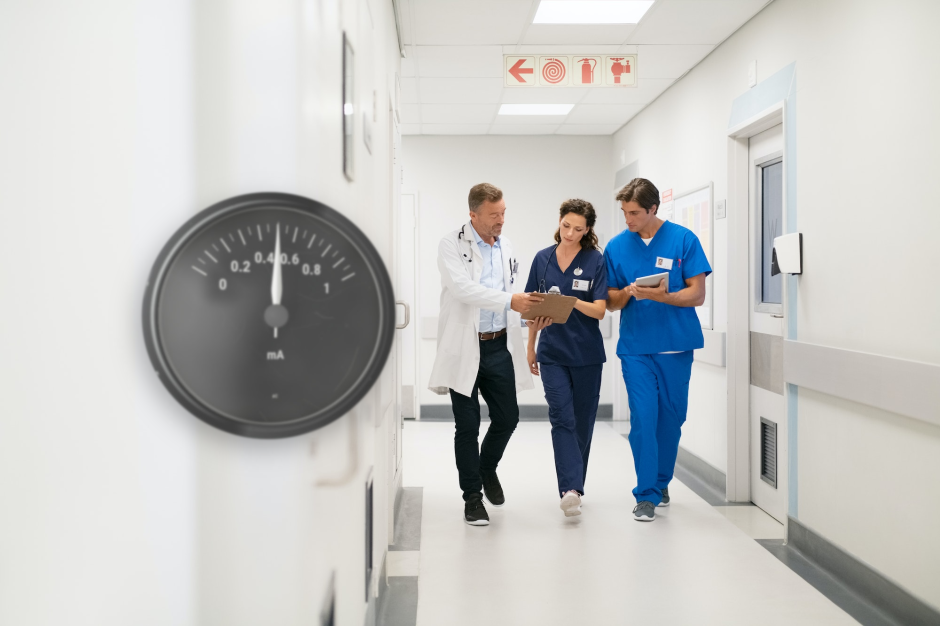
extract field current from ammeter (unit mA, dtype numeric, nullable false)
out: 0.5 mA
